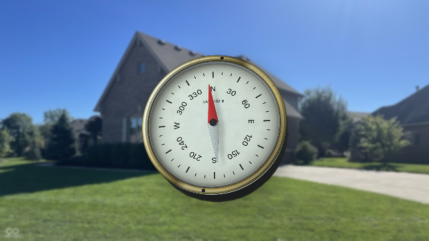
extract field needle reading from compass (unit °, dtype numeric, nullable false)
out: 355 °
